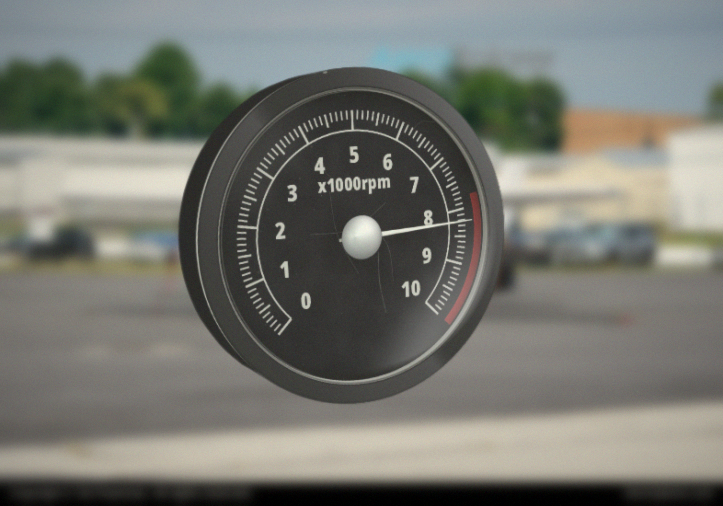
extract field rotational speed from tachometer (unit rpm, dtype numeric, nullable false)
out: 8200 rpm
